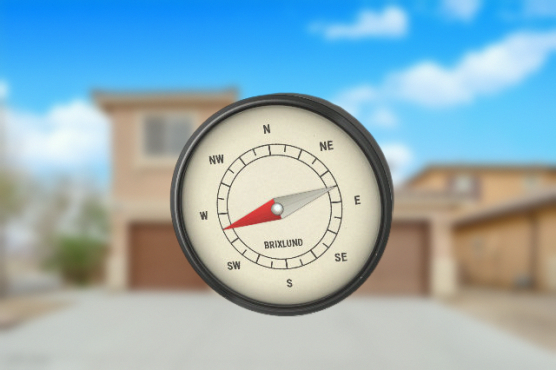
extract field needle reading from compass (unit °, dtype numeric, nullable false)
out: 255 °
